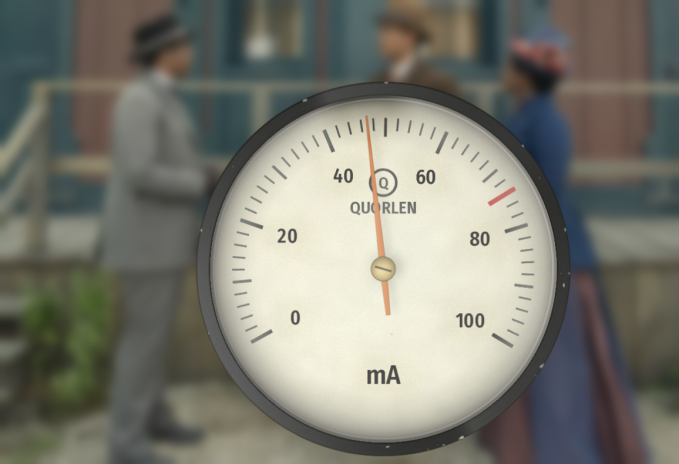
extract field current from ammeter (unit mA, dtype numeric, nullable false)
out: 47 mA
